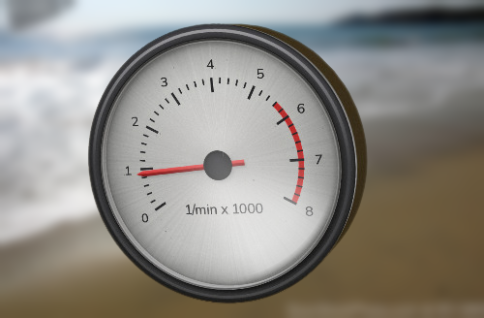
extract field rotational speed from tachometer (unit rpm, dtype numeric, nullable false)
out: 900 rpm
